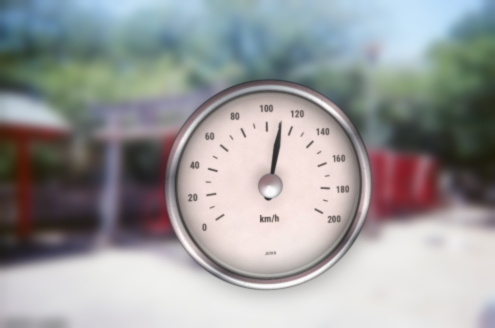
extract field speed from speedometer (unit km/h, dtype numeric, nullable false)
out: 110 km/h
